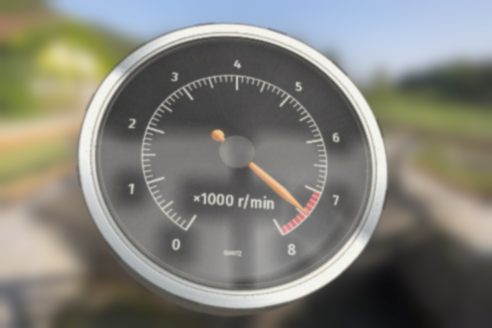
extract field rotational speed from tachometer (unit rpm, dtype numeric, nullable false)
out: 7500 rpm
